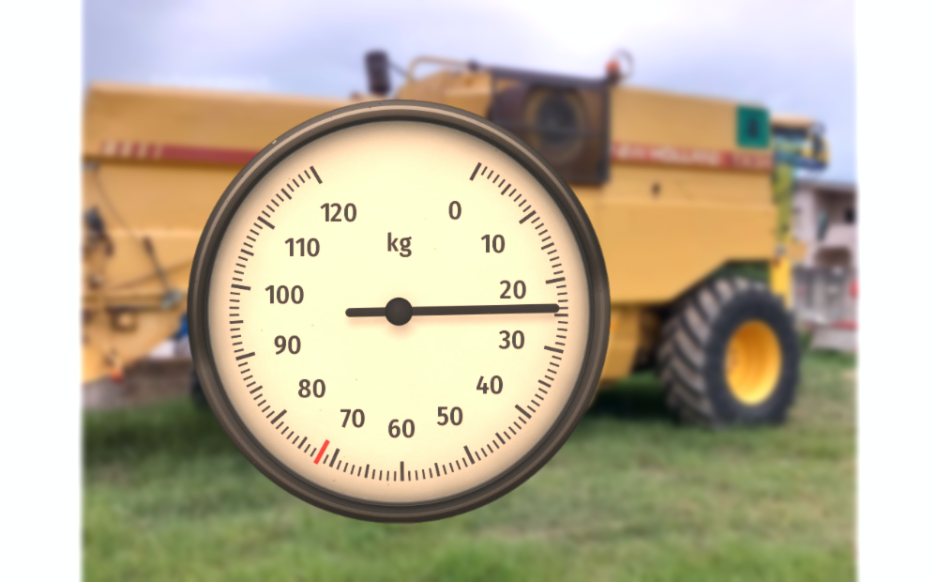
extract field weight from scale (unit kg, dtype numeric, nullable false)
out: 24 kg
